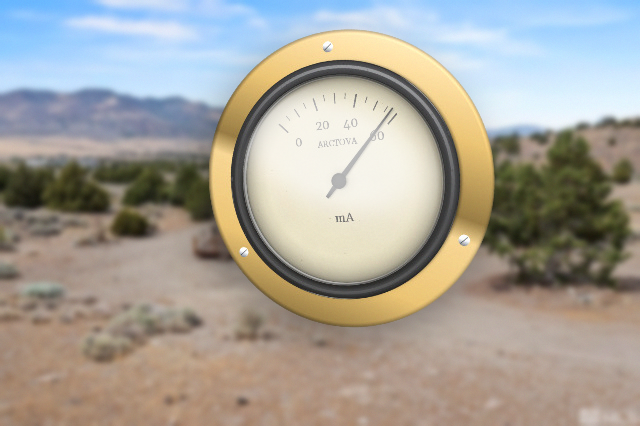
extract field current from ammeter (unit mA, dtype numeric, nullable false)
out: 57.5 mA
